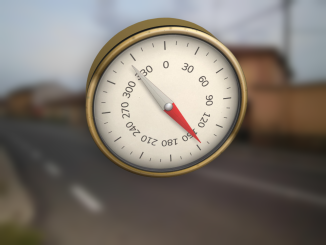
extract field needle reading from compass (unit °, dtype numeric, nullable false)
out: 145 °
